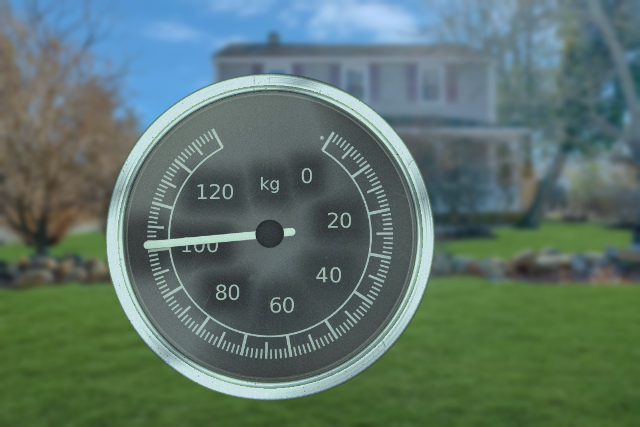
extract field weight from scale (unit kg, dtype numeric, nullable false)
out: 101 kg
